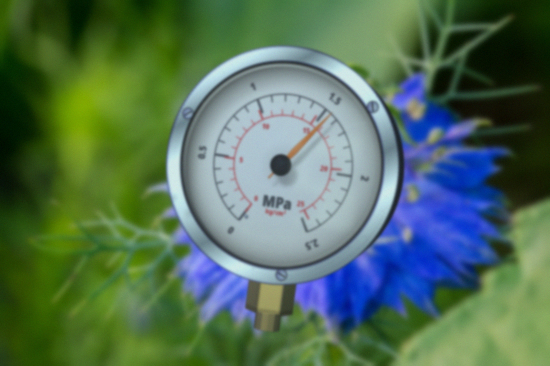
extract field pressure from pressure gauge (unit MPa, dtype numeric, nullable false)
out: 1.55 MPa
